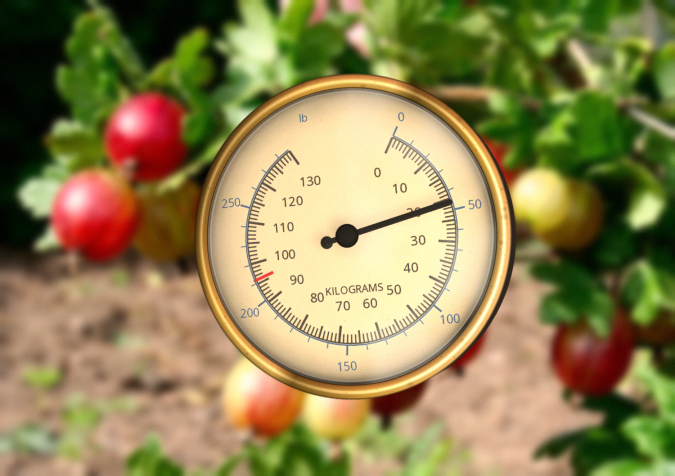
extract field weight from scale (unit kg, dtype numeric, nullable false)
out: 21 kg
